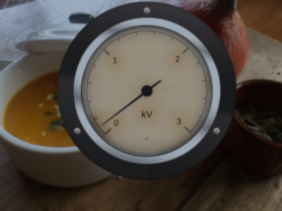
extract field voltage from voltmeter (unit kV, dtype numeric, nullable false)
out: 0.1 kV
